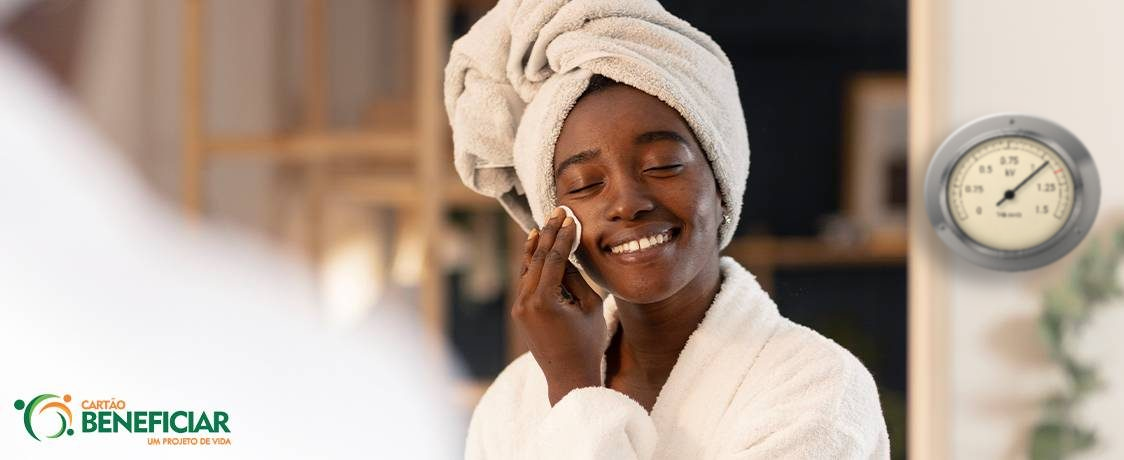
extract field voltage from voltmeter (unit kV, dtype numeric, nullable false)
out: 1.05 kV
